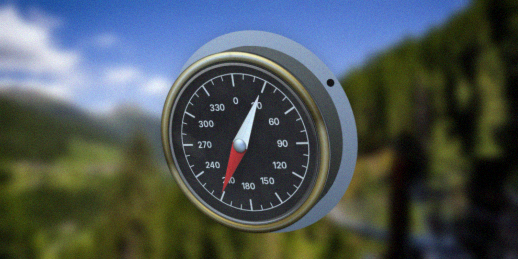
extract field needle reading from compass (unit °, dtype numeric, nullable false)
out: 210 °
